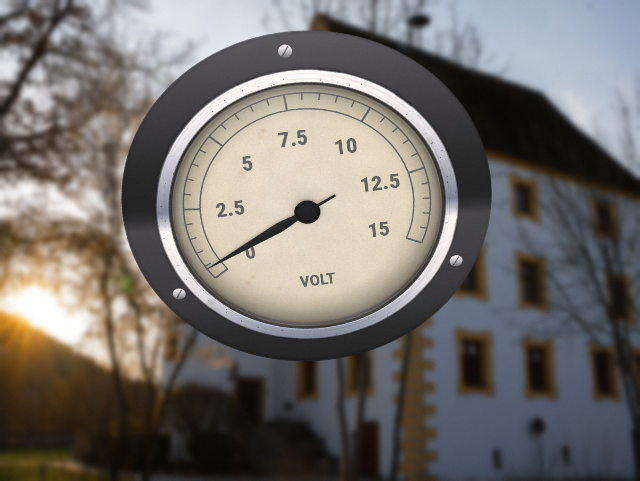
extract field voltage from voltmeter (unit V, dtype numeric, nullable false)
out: 0.5 V
